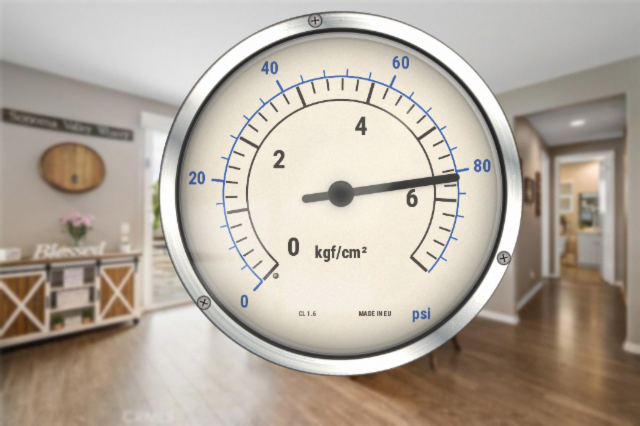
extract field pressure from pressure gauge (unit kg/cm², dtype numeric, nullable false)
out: 5.7 kg/cm²
